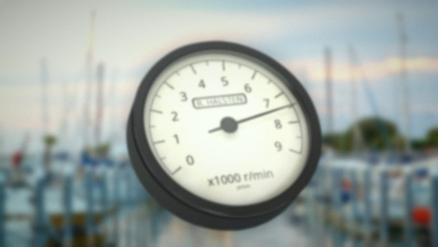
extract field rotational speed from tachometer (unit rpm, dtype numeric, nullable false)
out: 7500 rpm
